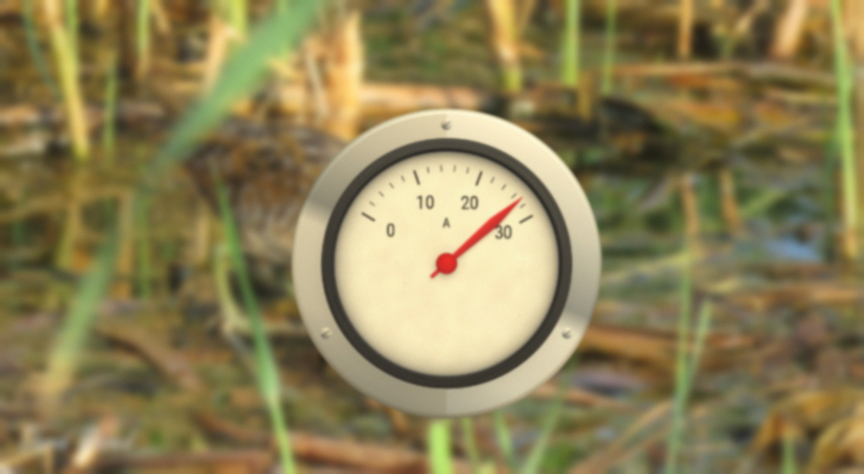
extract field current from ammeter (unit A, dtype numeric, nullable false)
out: 27 A
